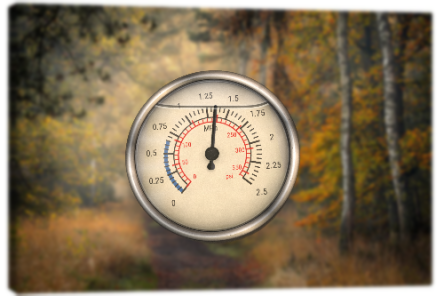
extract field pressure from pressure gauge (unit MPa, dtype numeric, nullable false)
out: 1.35 MPa
